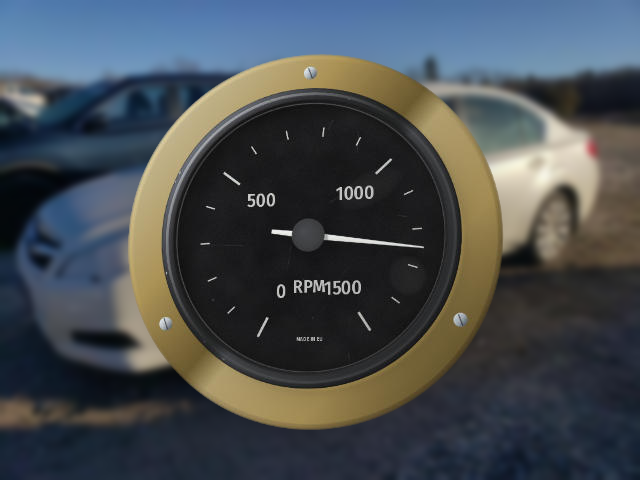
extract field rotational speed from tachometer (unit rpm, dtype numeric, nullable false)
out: 1250 rpm
